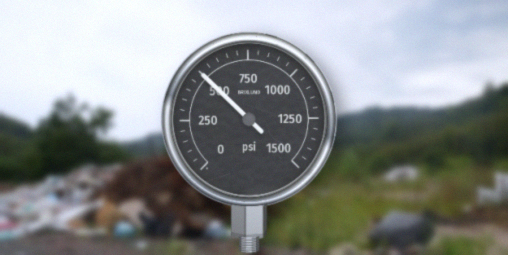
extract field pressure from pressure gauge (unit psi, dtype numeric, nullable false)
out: 500 psi
